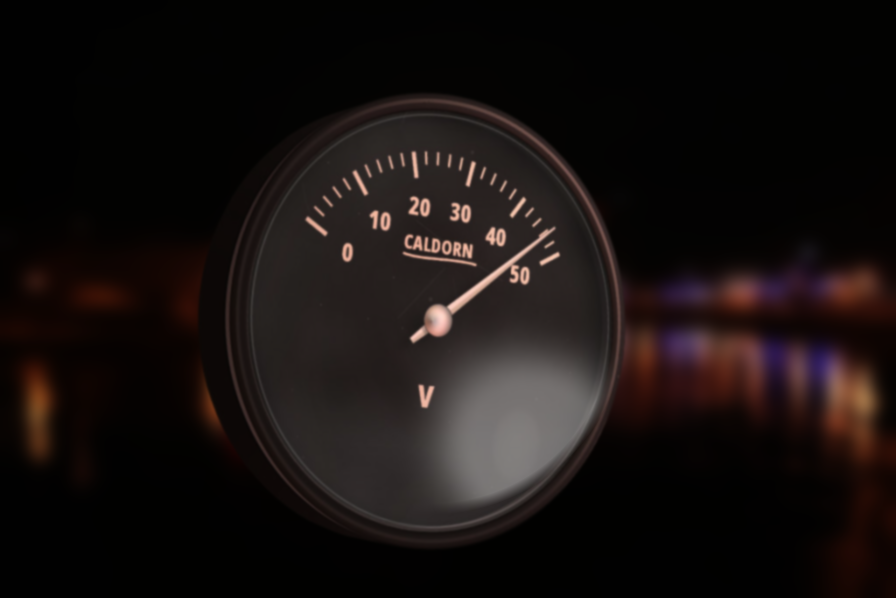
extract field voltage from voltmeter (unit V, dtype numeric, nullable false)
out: 46 V
